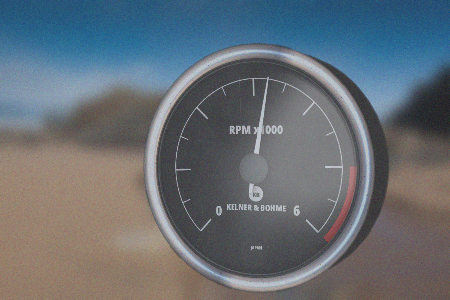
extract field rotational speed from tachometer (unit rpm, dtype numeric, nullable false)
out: 3250 rpm
